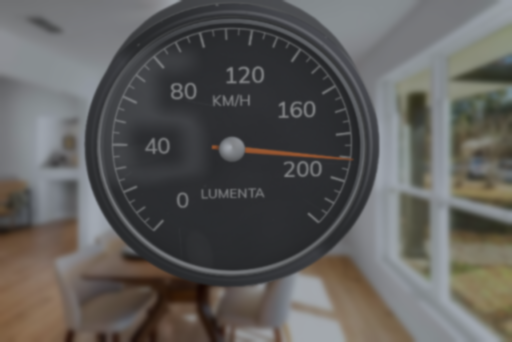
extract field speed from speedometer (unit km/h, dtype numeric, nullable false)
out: 190 km/h
